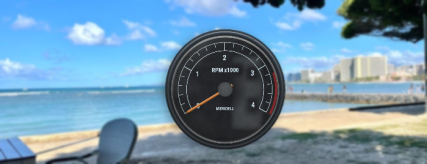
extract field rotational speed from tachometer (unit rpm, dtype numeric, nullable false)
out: 0 rpm
